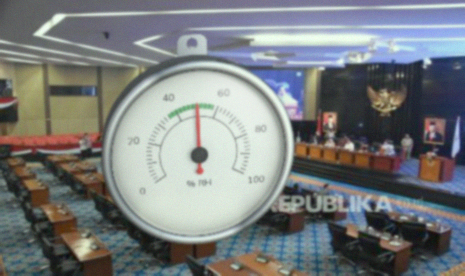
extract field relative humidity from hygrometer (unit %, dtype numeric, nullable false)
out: 50 %
